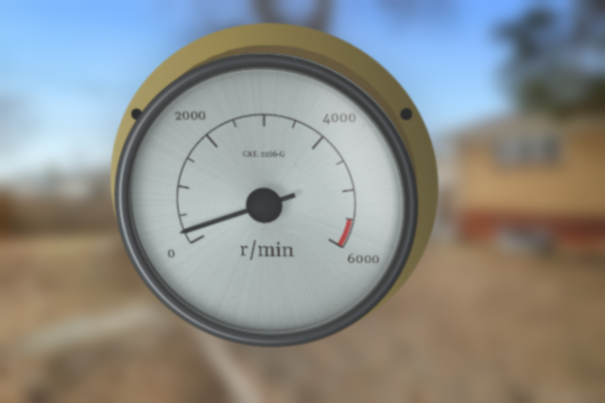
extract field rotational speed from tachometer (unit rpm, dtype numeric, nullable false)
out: 250 rpm
